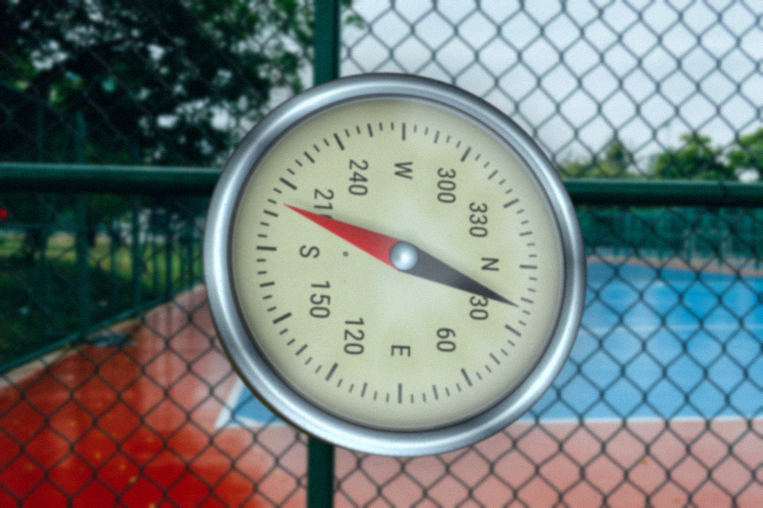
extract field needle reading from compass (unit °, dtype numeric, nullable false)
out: 200 °
